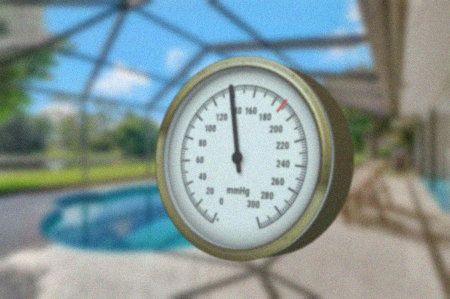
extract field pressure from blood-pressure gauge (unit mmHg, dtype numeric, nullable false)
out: 140 mmHg
